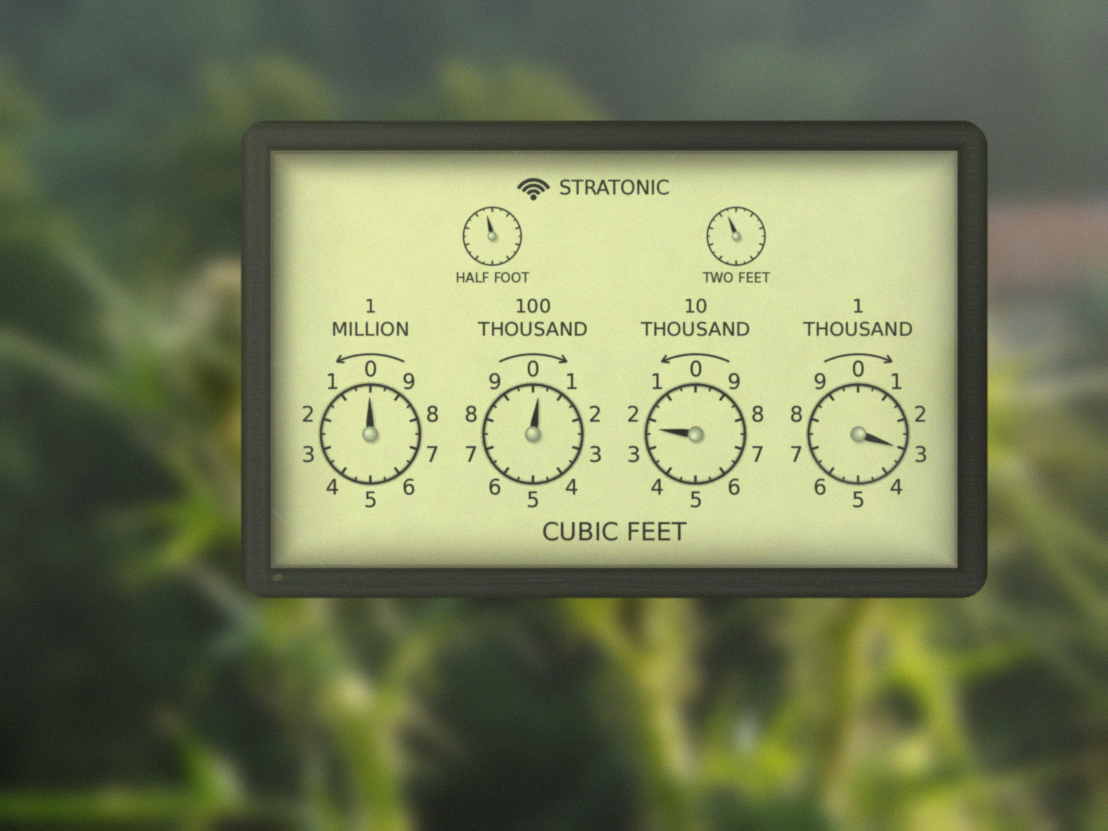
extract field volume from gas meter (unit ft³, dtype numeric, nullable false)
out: 2300 ft³
